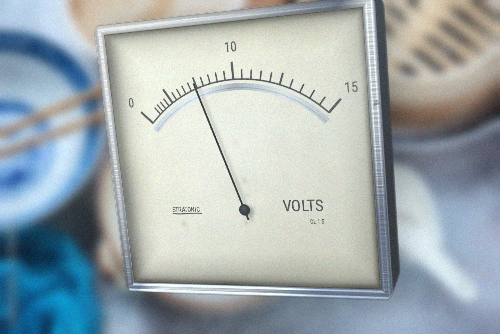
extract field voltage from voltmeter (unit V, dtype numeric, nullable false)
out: 7.5 V
